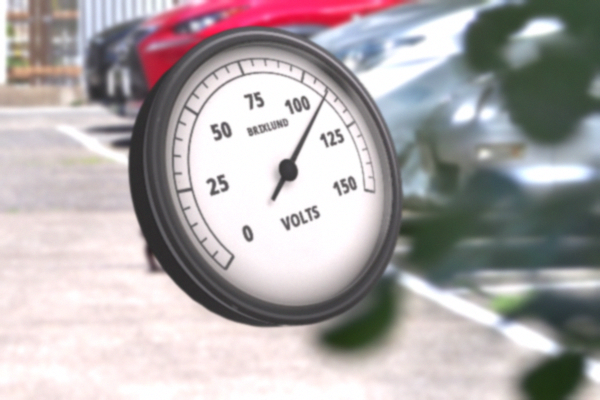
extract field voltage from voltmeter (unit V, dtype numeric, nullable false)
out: 110 V
